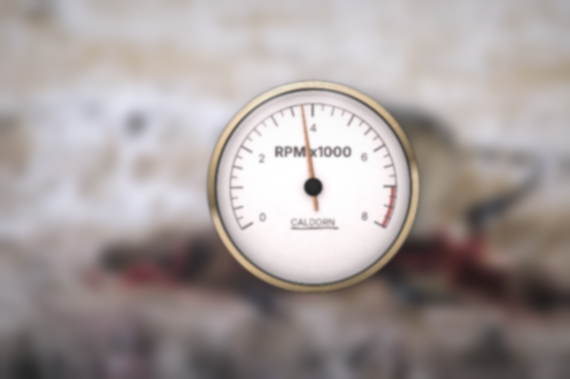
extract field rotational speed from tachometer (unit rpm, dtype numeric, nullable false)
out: 3750 rpm
